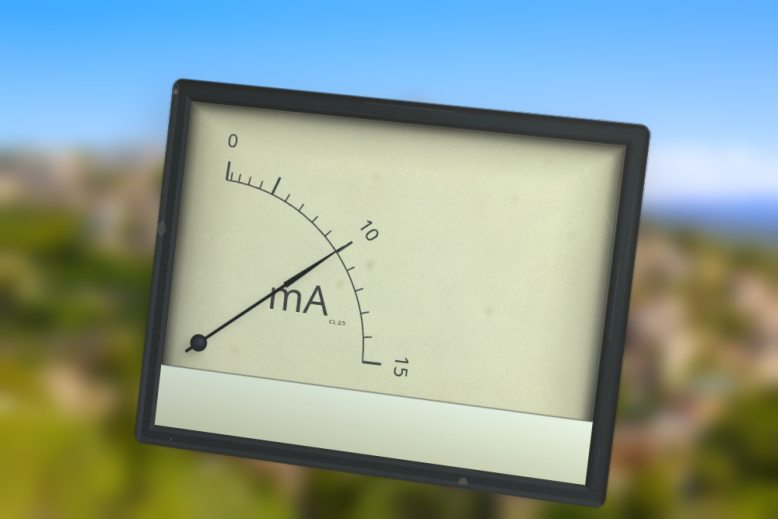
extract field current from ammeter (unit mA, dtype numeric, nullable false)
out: 10 mA
